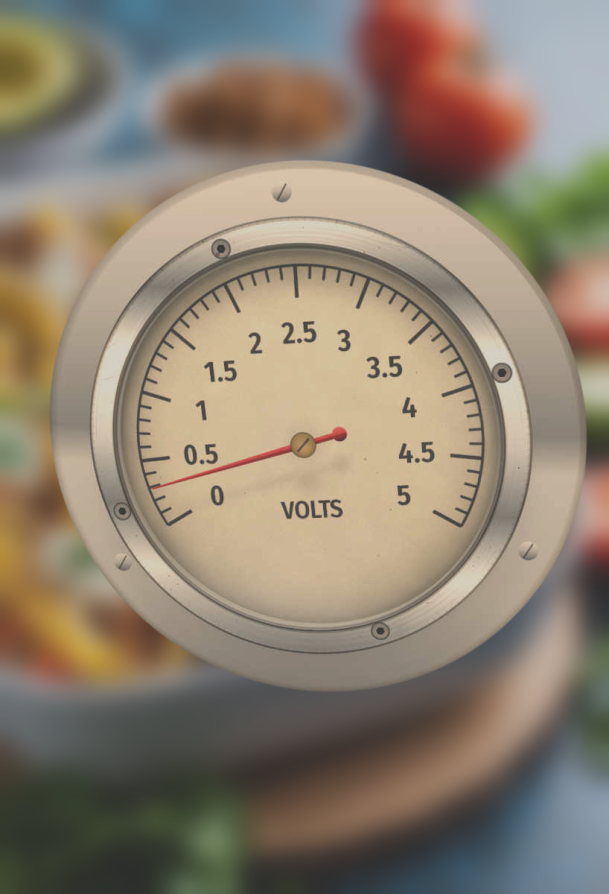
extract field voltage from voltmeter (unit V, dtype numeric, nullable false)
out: 0.3 V
